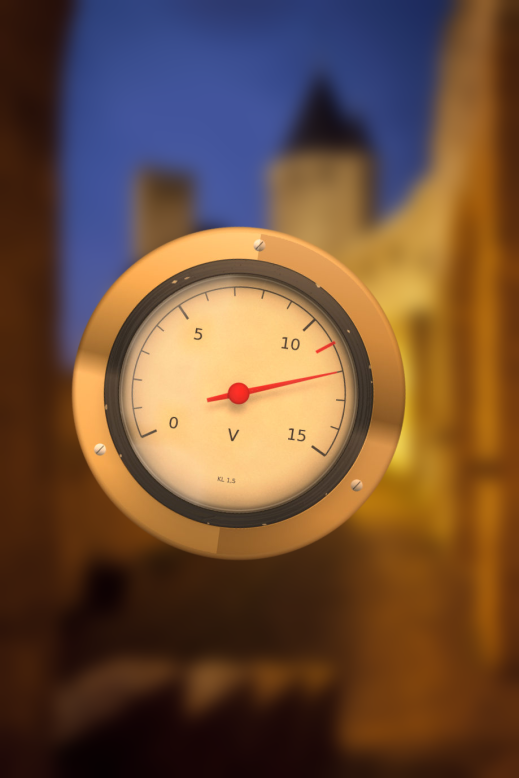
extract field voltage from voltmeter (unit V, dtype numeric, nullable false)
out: 12 V
